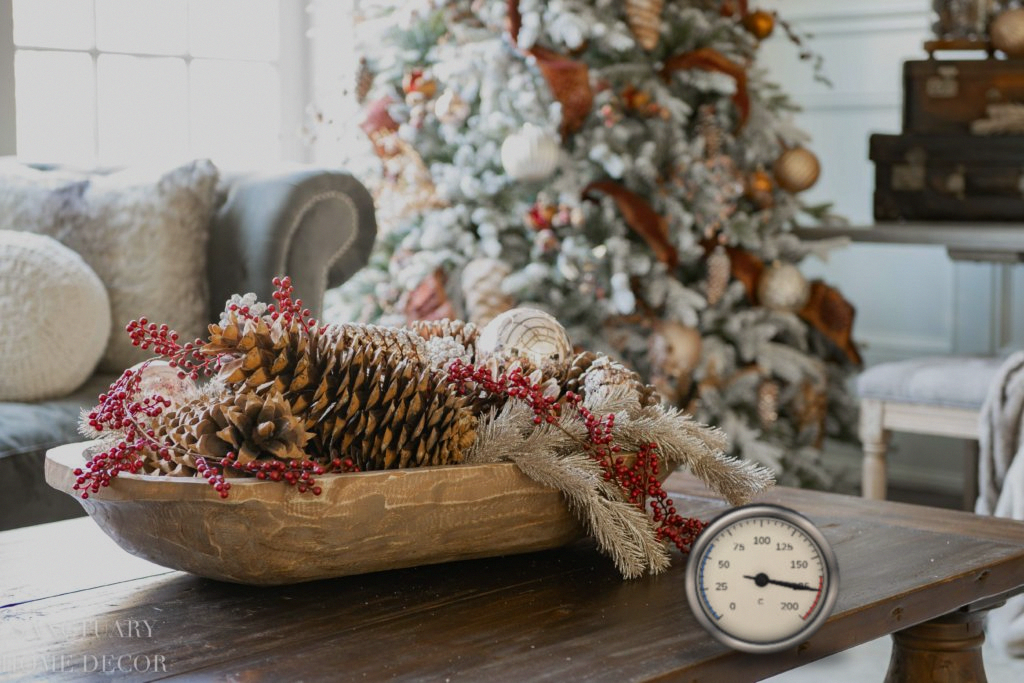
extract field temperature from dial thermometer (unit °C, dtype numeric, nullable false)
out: 175 °C
